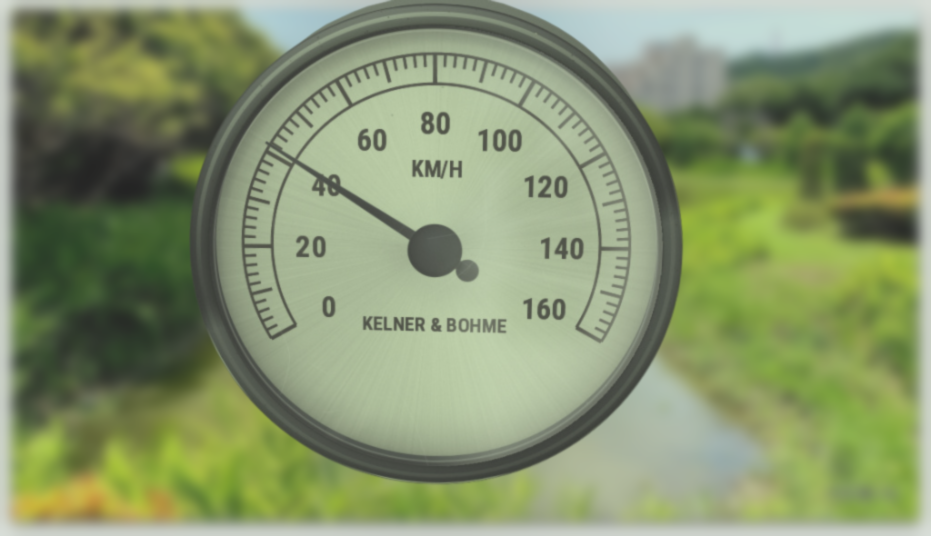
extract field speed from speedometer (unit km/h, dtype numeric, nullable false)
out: 42 km/h
